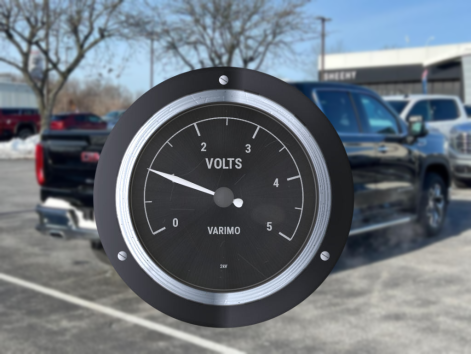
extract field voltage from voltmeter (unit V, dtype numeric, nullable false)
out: 1 V
